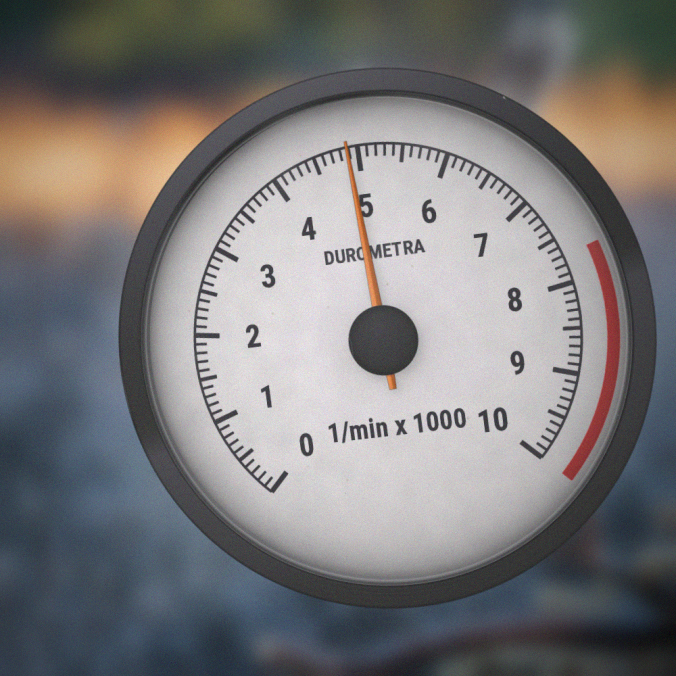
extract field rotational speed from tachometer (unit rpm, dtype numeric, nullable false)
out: 4900 rpm
